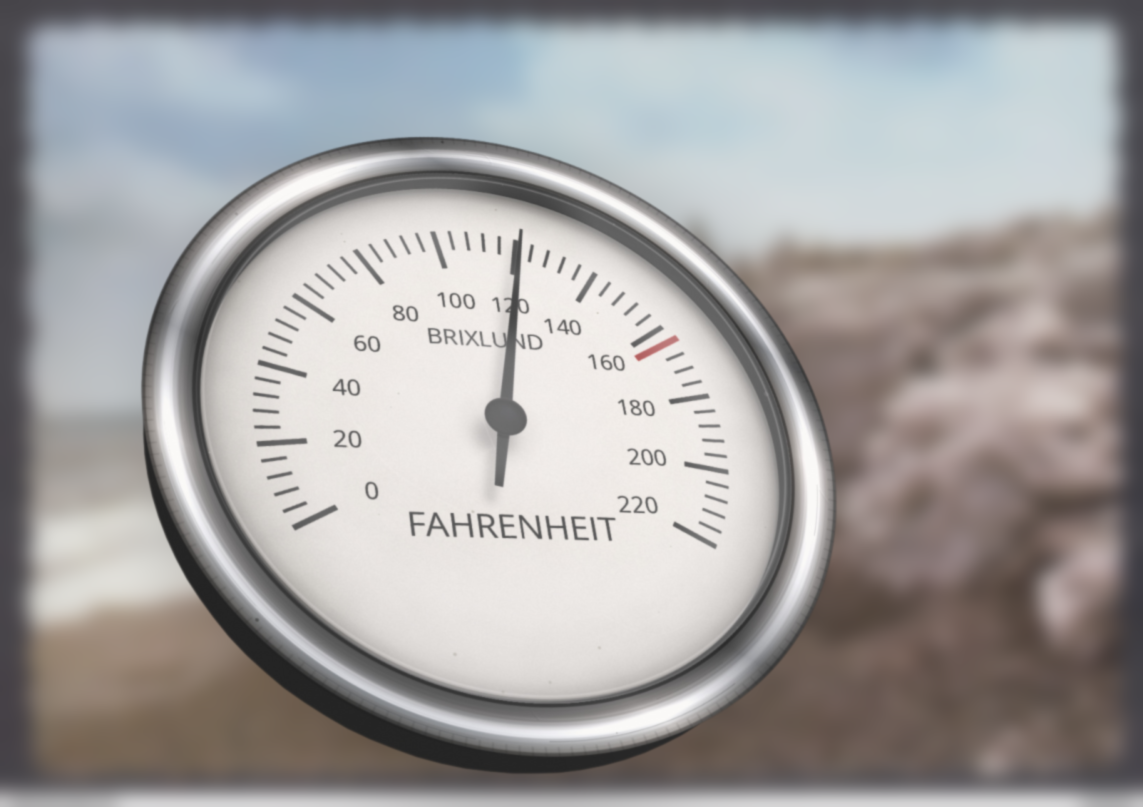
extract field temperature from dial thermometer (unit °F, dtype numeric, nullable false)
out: 120 °F
